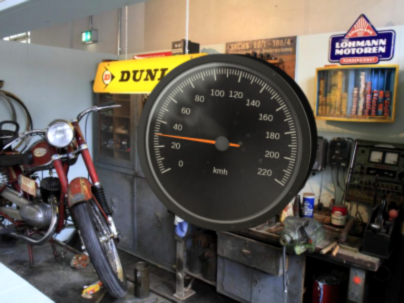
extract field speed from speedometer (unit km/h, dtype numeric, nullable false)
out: 30 km/h
